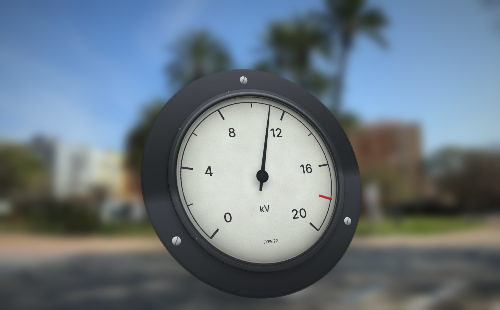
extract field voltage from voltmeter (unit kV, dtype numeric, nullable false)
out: 11 kV
